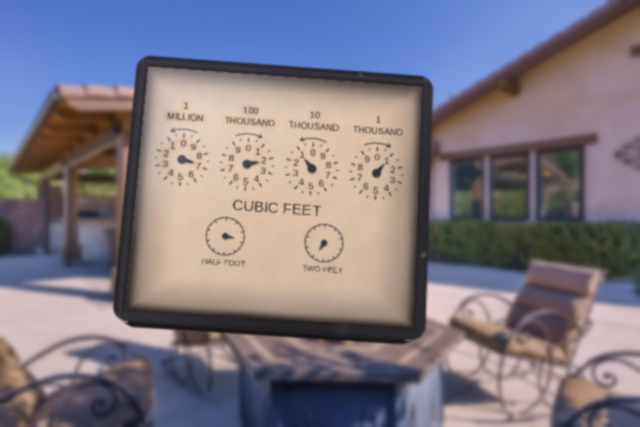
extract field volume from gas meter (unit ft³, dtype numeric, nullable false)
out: 721100 ft³
